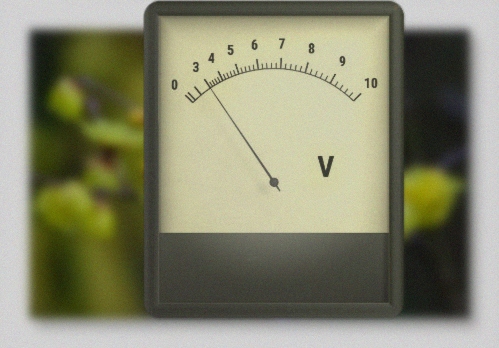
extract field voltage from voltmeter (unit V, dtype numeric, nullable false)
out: 3 V
